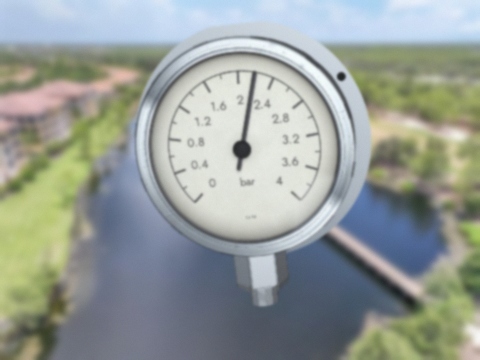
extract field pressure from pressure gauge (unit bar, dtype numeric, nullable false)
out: 2.2 bar
